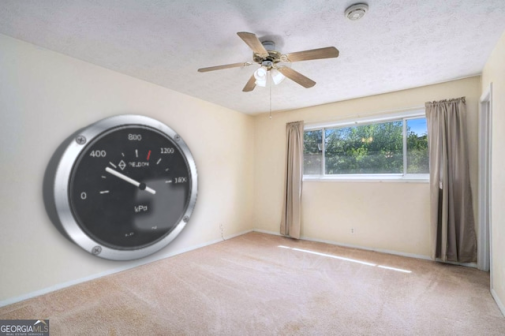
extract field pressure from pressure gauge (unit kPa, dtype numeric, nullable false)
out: 300 kPa
